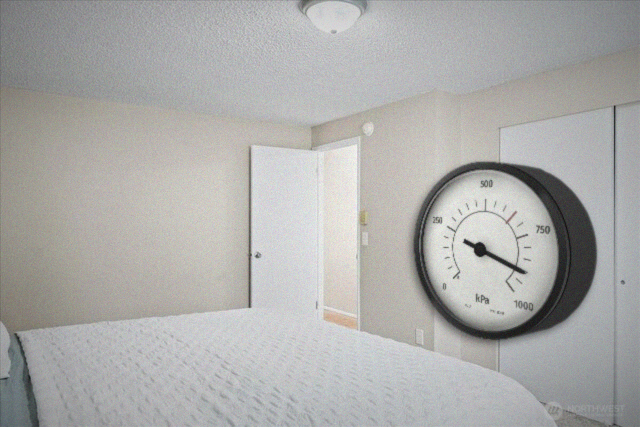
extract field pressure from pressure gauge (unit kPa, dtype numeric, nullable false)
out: 900 kPa
